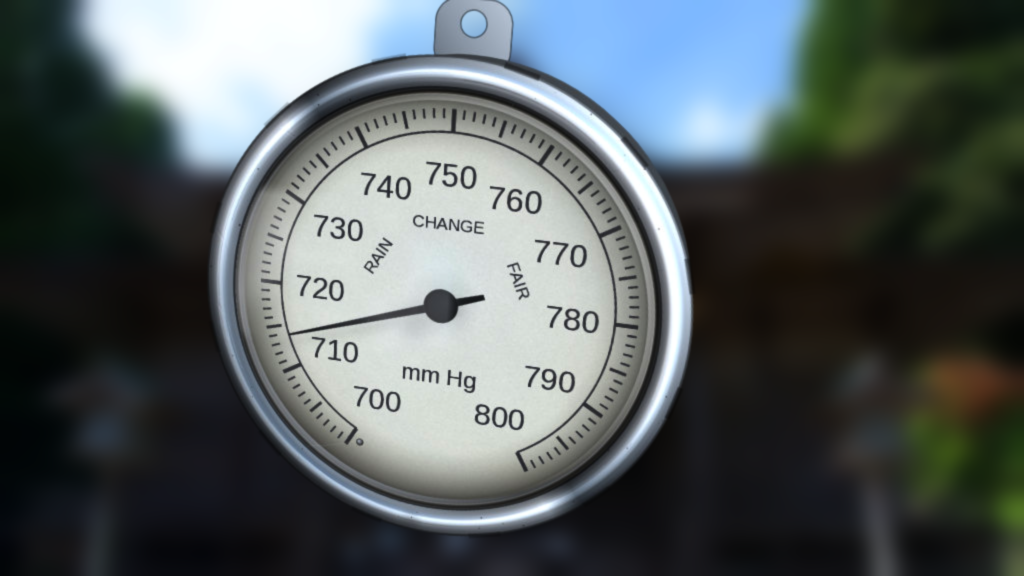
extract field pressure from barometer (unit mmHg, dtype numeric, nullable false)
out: 714 mmHg
